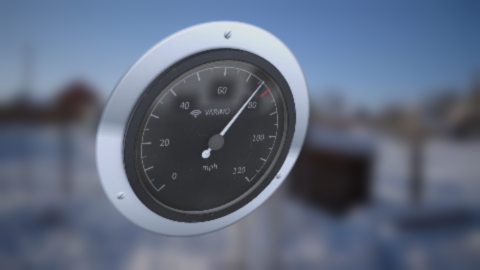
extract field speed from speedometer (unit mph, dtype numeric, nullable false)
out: 75 mph
